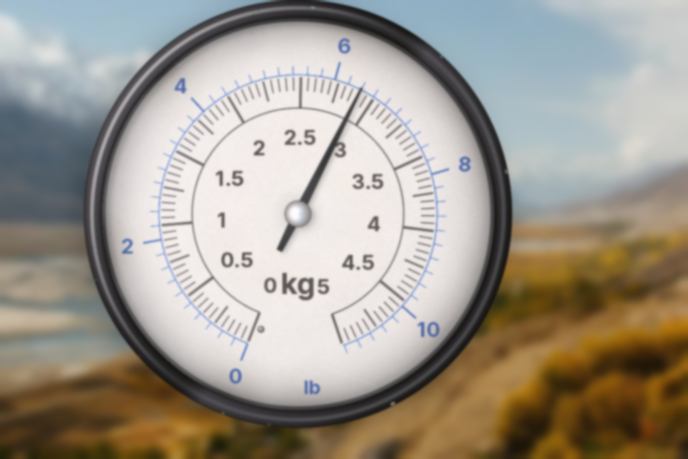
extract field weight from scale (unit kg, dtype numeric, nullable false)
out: 2.9 kg
